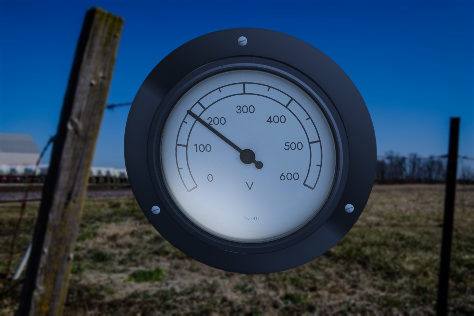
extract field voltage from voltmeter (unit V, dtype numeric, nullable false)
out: 175 V
